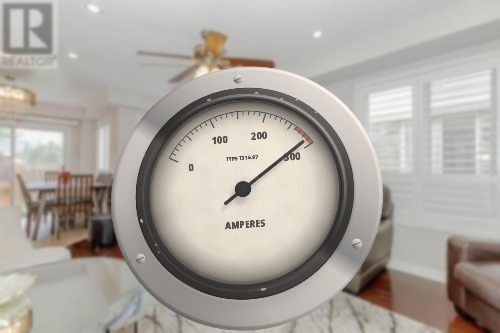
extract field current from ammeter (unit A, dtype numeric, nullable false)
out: 290 A
